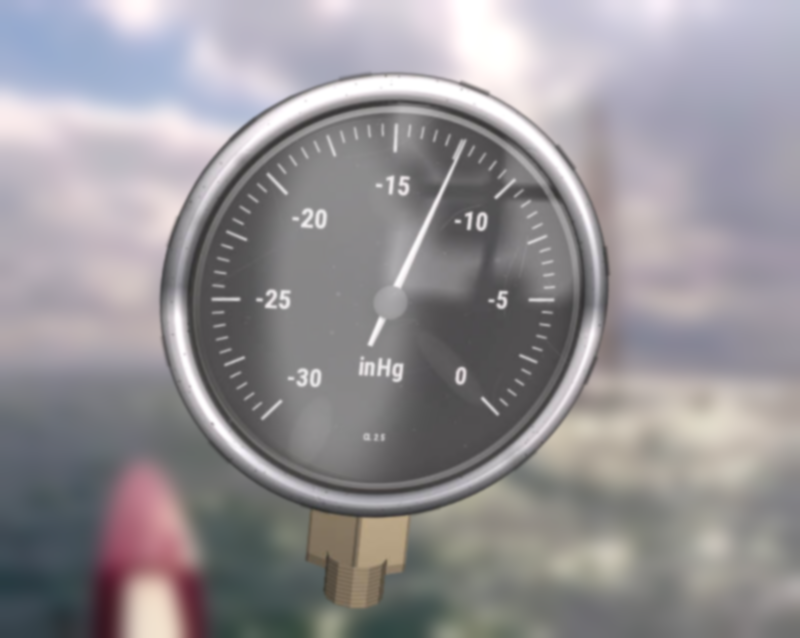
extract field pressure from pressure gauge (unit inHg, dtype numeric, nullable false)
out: -12.5 inHg
